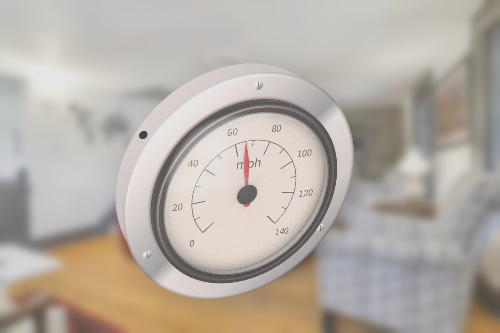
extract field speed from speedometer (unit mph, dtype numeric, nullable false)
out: 65 mph
